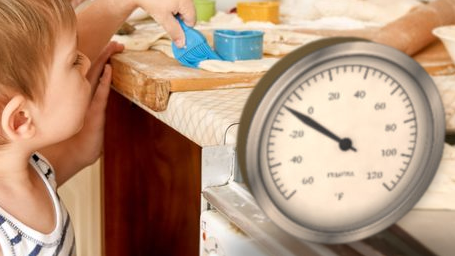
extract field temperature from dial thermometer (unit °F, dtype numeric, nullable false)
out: -8 °F
